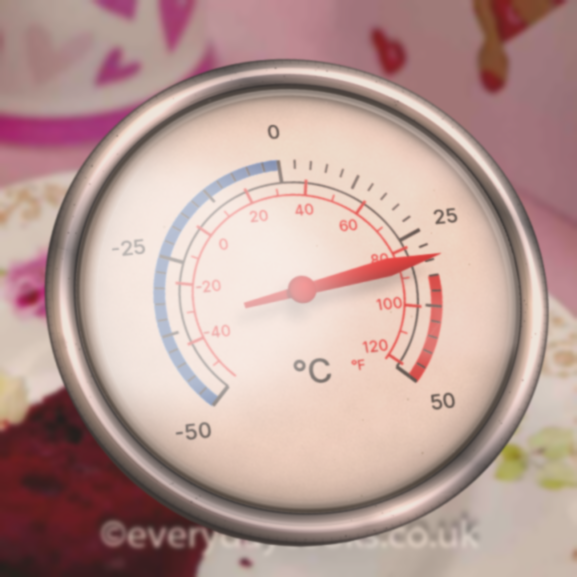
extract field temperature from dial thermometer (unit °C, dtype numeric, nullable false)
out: 30 °C
